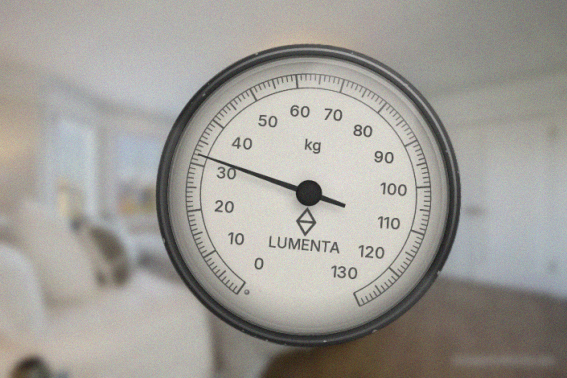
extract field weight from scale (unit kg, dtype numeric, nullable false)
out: 32 kg
